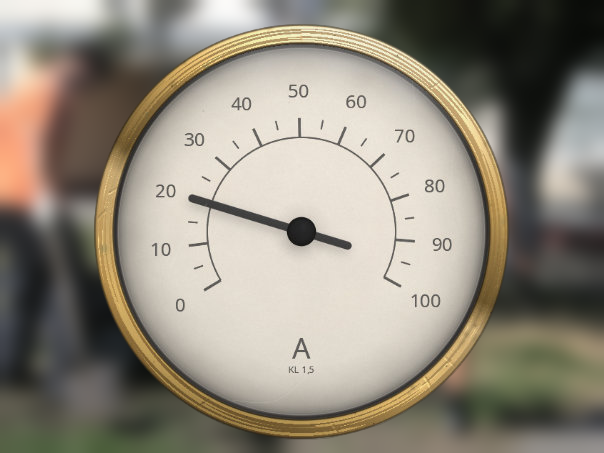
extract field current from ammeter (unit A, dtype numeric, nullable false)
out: 20 A
